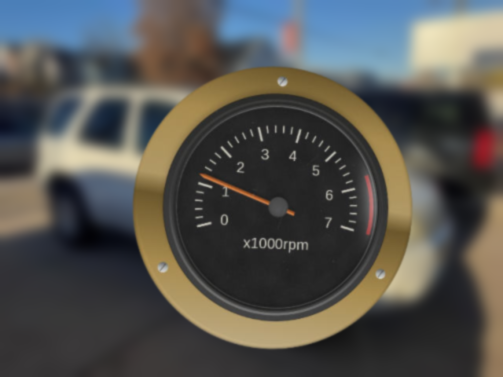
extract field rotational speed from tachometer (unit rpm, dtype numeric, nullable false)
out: 1200 rpm
